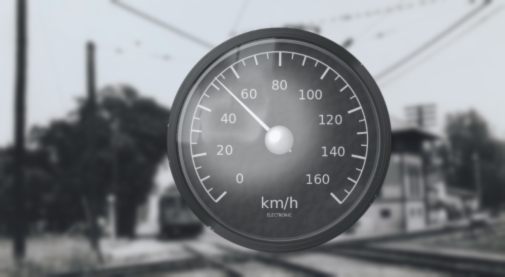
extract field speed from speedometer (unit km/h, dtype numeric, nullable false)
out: 52.5 km/h
